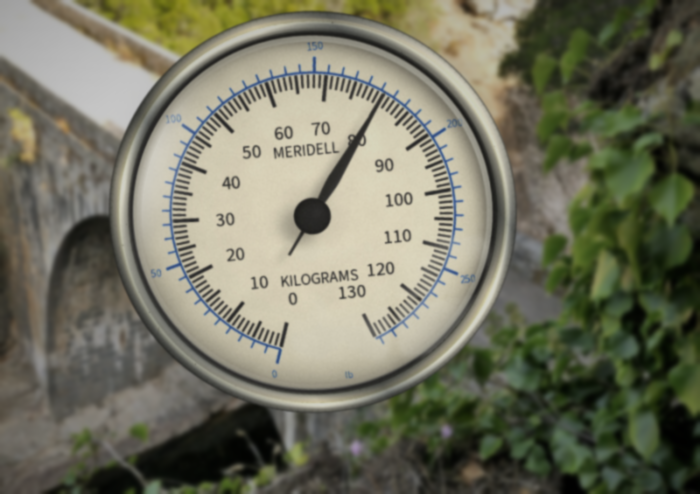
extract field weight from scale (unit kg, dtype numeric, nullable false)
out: 80 kg
